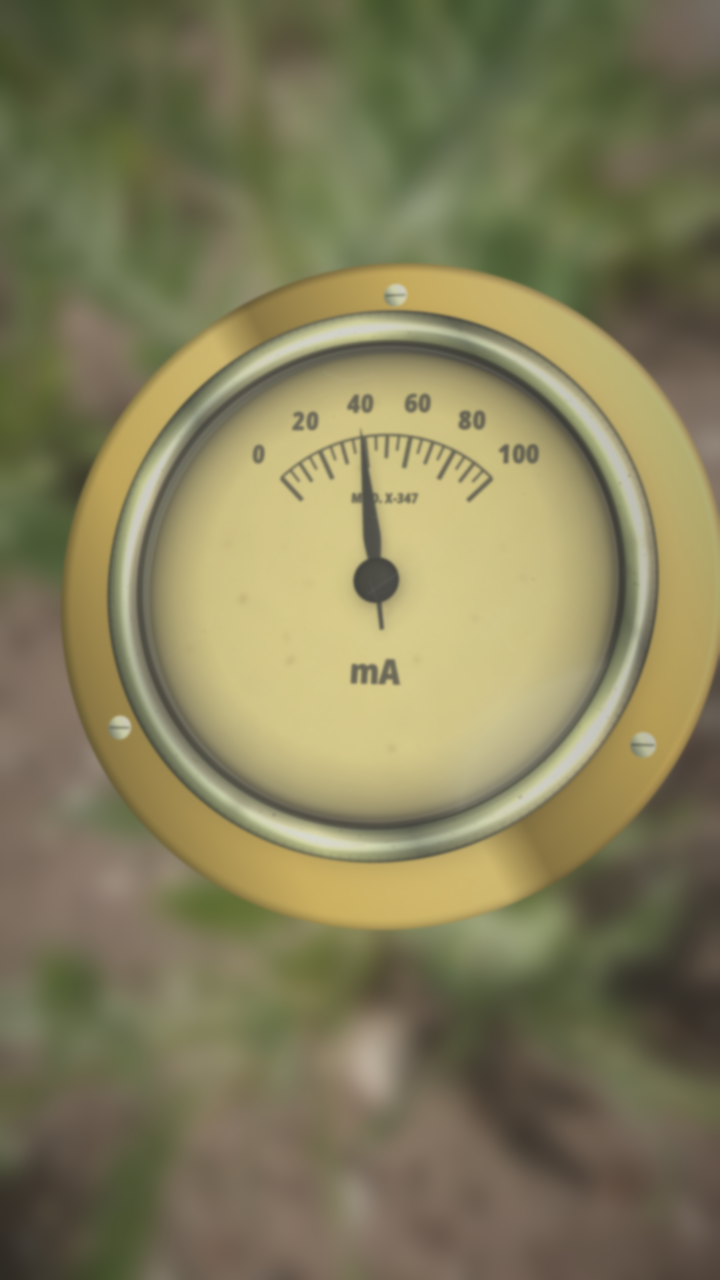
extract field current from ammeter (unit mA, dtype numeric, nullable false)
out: 40 mA
